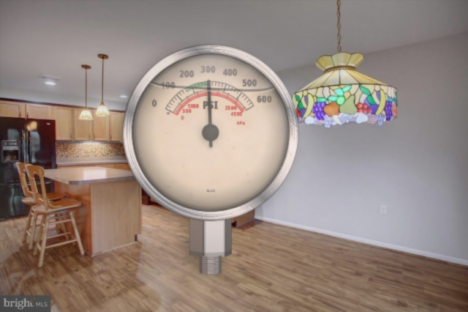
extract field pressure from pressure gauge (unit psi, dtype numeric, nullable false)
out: 300 psi
